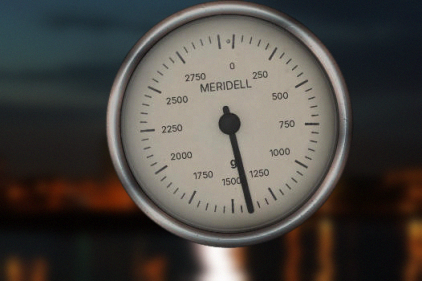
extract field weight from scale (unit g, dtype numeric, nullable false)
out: 1400 g
